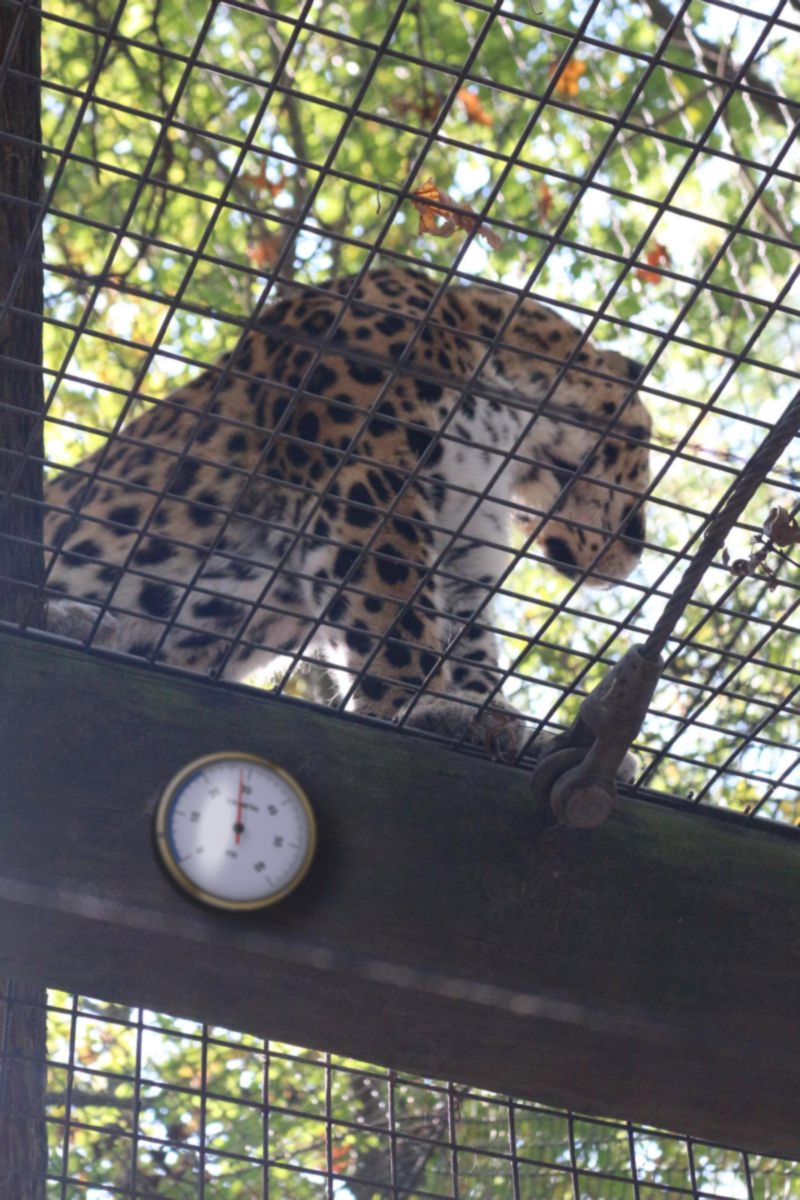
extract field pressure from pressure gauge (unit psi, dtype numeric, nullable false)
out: 28 psi
